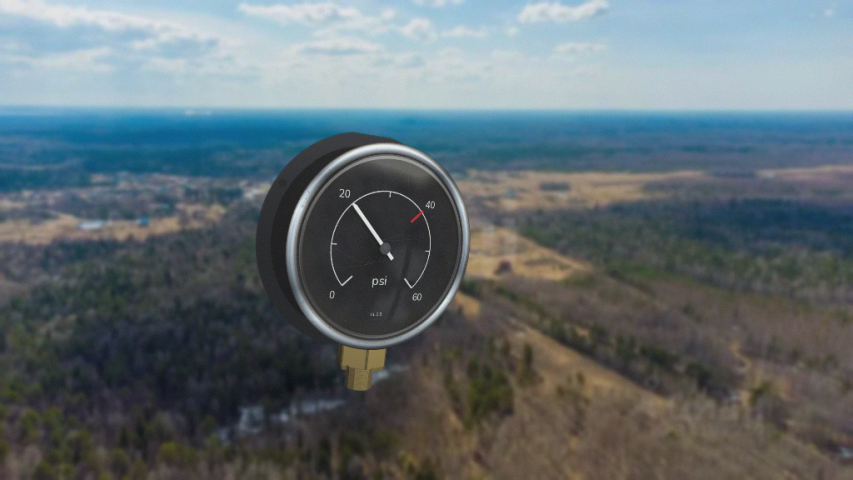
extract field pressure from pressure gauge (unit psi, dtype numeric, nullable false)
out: 20 psi
